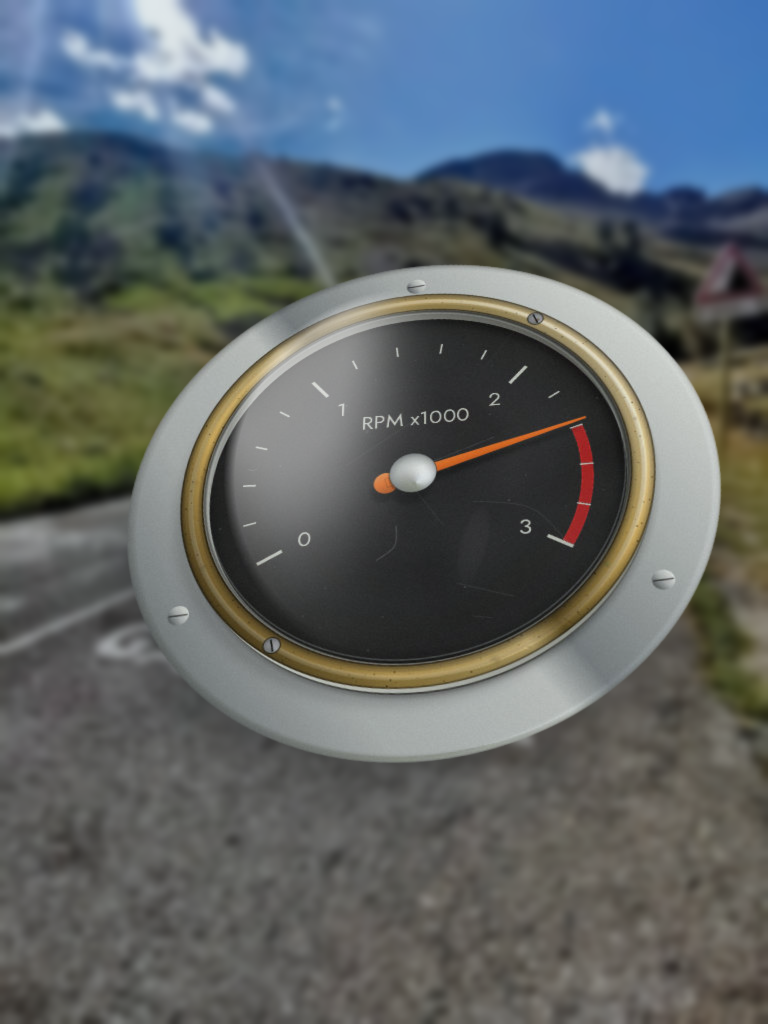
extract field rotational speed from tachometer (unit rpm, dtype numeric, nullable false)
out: 2400 rpm
